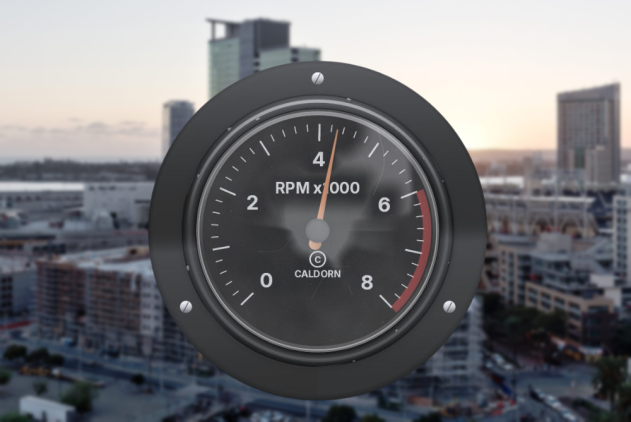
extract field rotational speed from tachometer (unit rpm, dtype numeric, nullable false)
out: 4300 rpm
